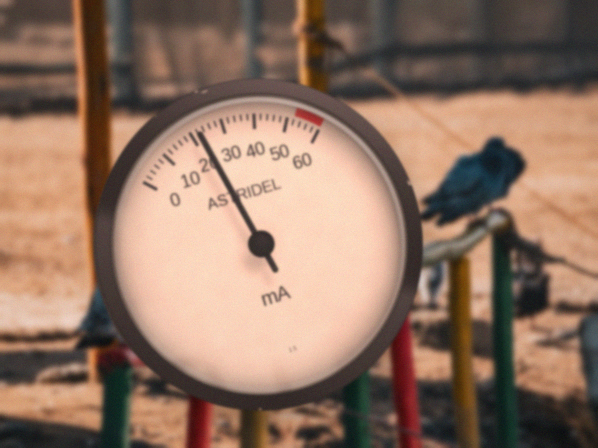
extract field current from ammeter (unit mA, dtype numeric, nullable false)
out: 22 mA
